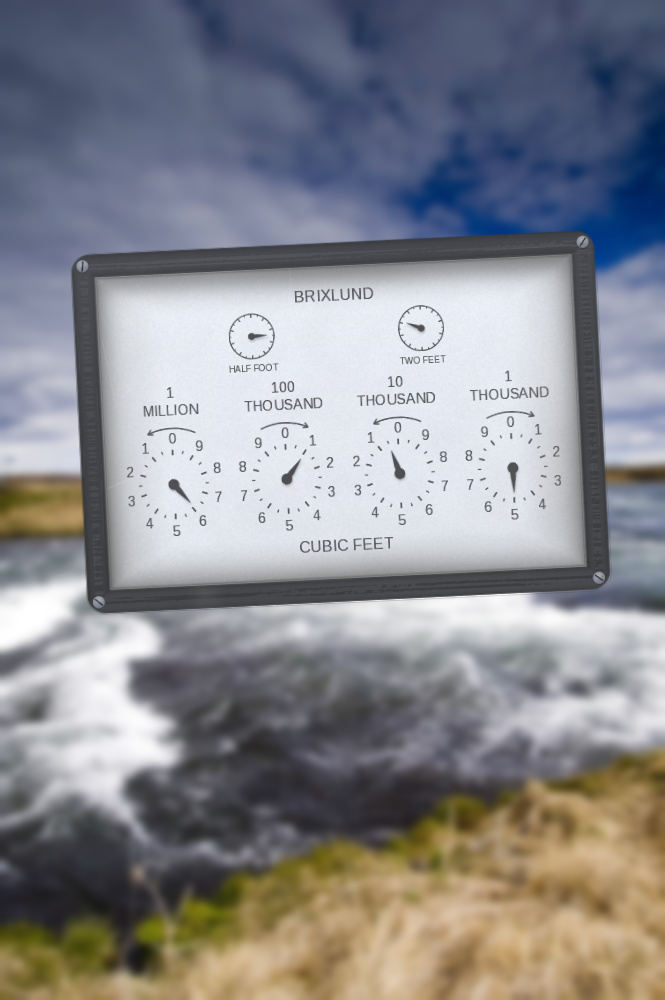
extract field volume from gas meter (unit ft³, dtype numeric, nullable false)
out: 610500 ft³
